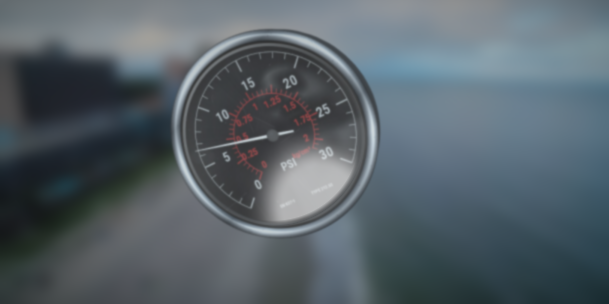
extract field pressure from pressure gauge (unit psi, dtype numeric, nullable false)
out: 6.5 psi
